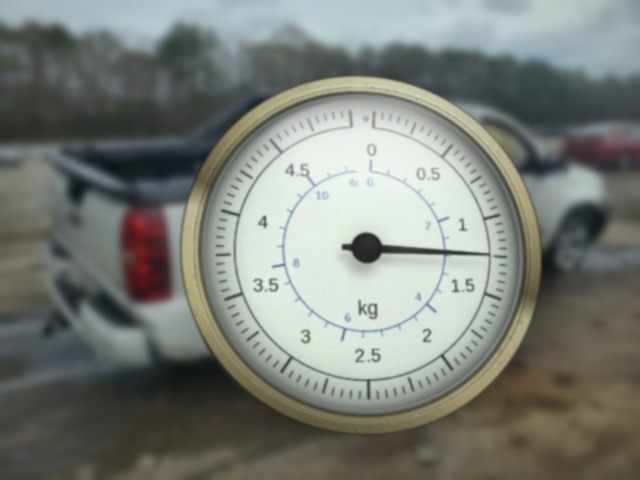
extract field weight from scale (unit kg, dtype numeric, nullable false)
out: 1.25 kg
